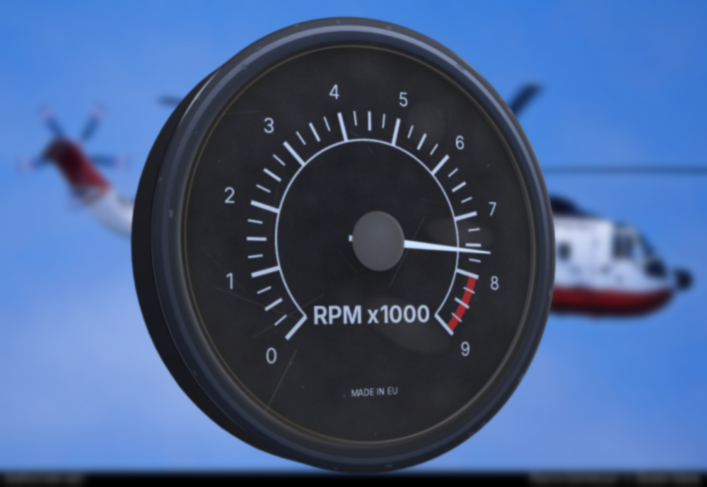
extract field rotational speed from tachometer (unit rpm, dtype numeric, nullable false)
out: 7625 rpm
